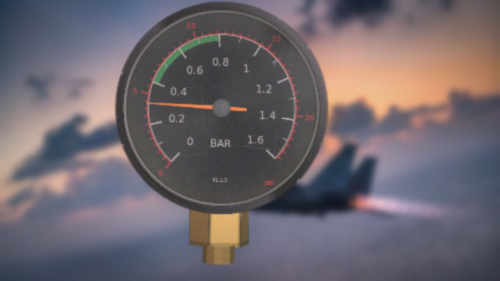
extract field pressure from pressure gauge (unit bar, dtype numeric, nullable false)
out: 0.3 bar
